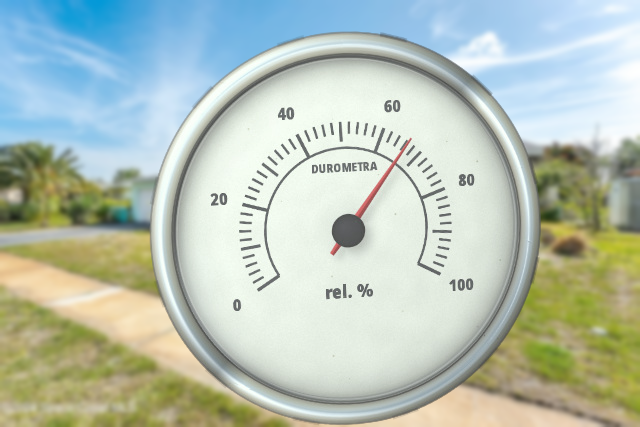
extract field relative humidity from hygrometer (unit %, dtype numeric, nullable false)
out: 66 %
